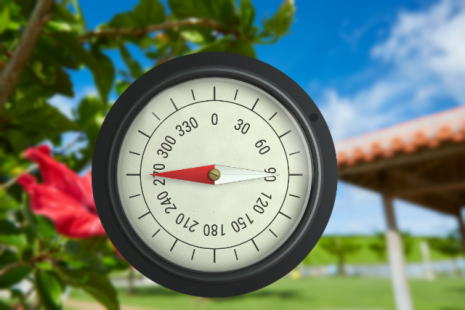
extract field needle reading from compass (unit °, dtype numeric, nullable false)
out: 270 °
